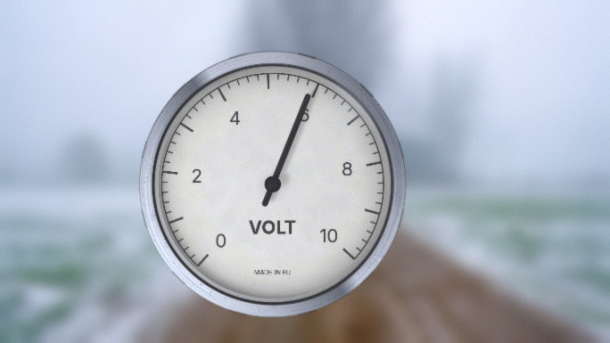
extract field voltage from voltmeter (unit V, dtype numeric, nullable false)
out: 5.9 V
